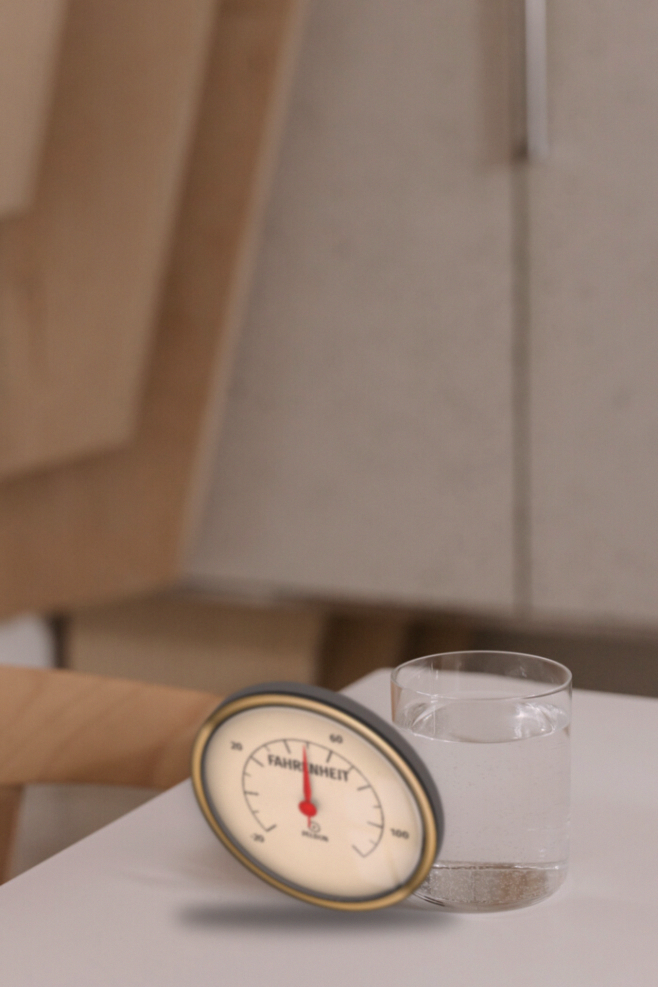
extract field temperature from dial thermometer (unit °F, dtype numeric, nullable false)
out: 50 °F
